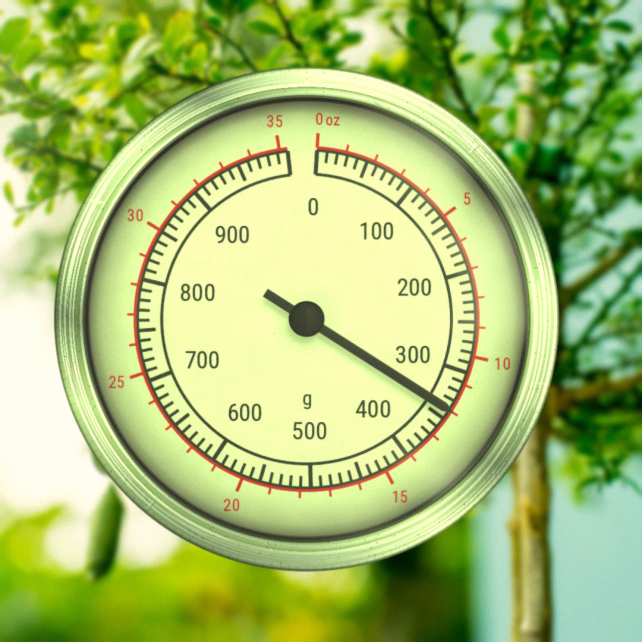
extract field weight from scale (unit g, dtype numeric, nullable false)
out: 340 g
